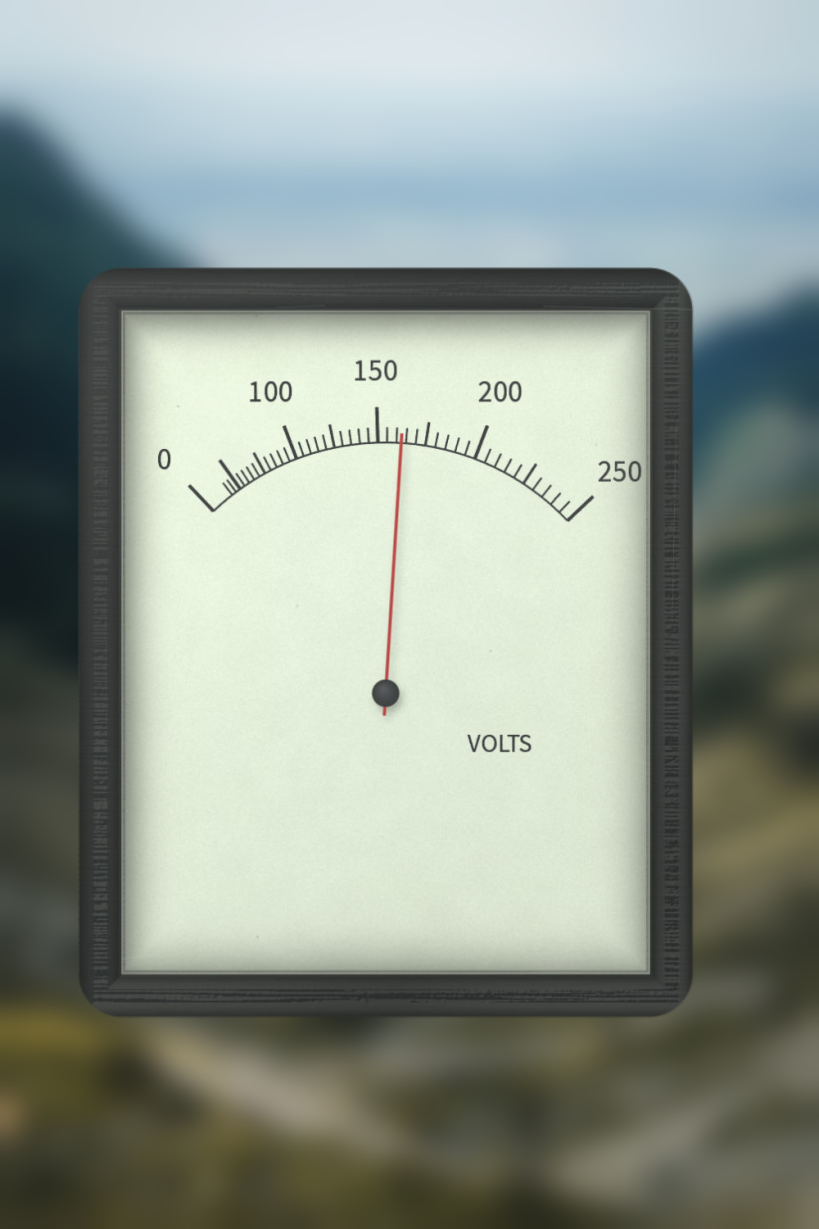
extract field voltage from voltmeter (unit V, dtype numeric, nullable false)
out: 162.5 V
